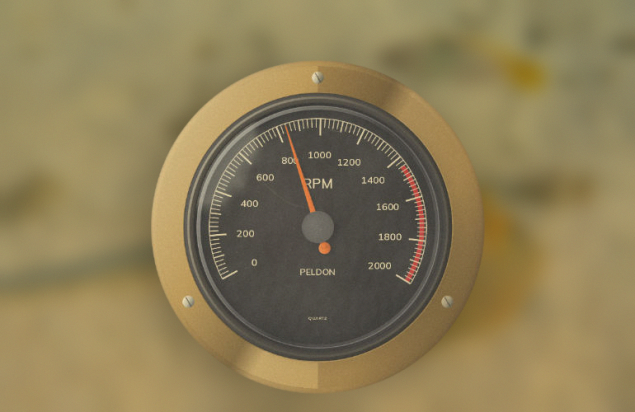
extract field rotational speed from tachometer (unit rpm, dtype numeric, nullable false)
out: 840 rpm
